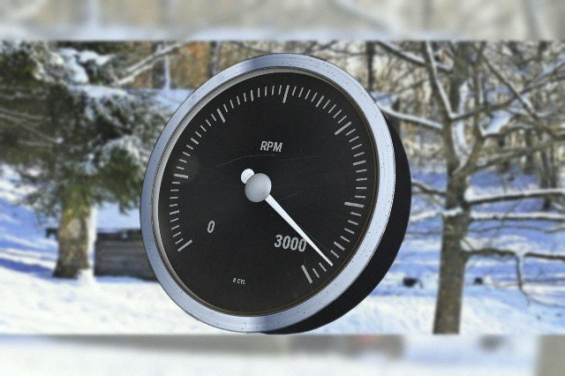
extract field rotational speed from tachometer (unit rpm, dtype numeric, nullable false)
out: 2850 rpm
